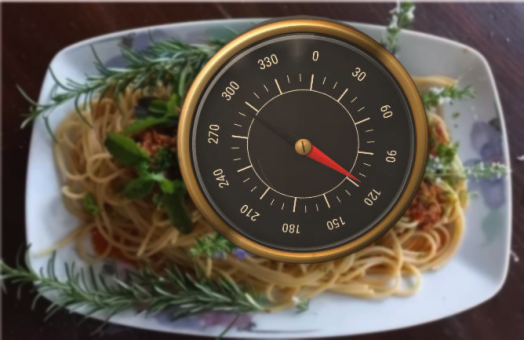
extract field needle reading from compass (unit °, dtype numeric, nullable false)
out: 115 °
